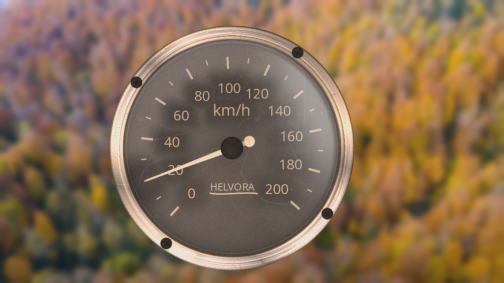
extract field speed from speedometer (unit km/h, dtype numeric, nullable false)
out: 20 km/h
